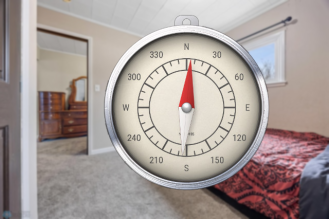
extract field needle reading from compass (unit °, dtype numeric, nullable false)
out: 5 °
